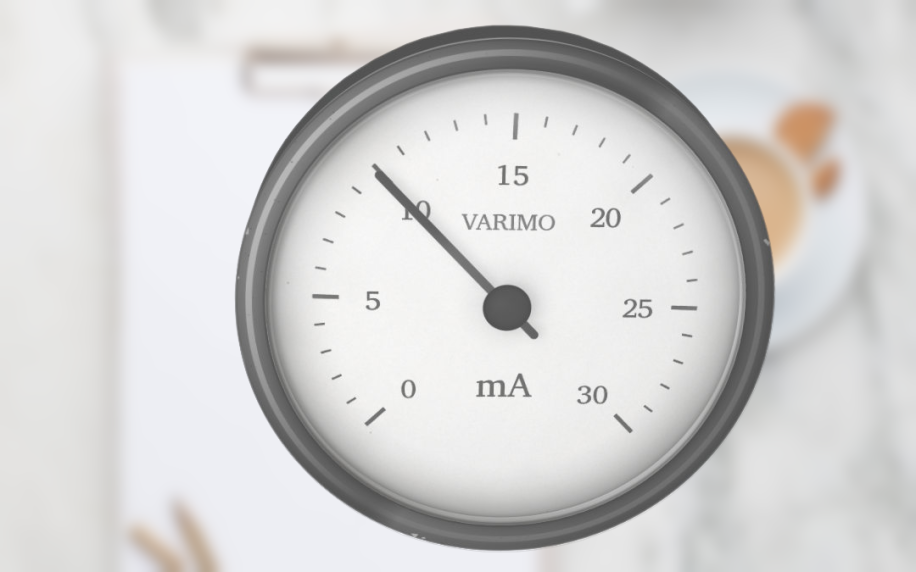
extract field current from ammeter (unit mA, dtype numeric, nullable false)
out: 10 mA
